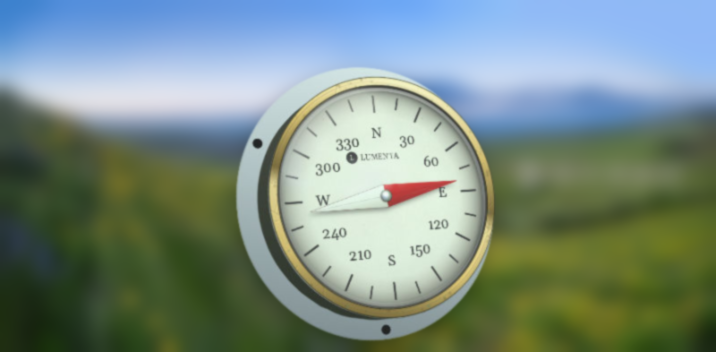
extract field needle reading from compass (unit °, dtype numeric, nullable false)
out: 82.5 °
